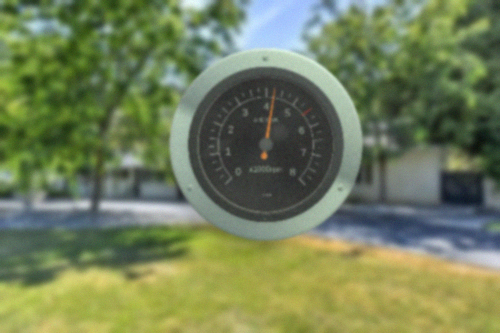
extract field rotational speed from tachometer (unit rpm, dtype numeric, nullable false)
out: 4250 rpm
